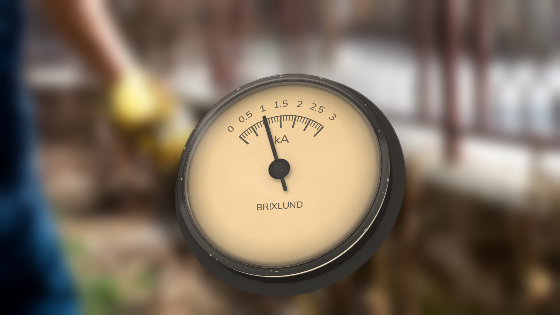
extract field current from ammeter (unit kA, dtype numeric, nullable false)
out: 1 kA
